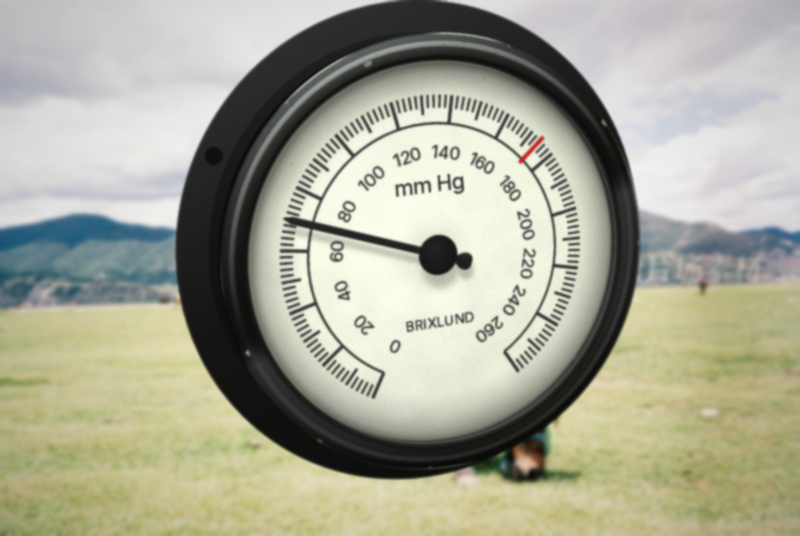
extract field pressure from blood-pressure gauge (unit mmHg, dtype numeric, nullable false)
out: 70 mmHg
